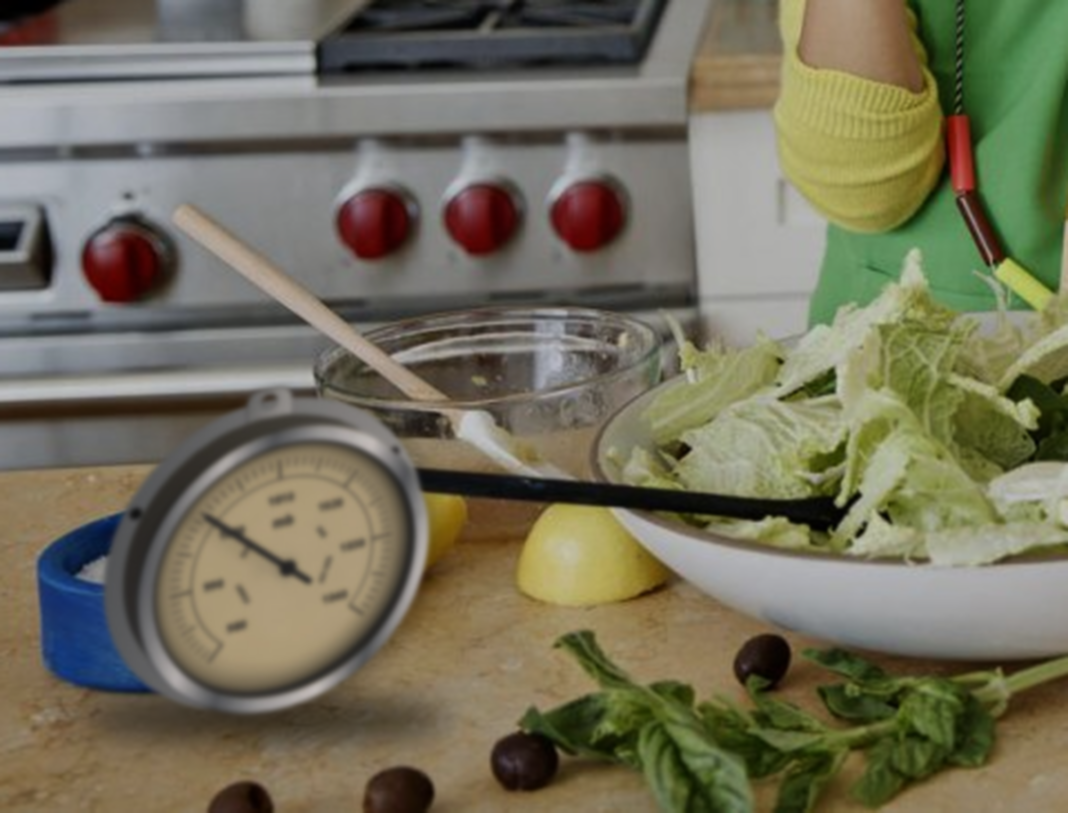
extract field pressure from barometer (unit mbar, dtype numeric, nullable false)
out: 1000 mbar
